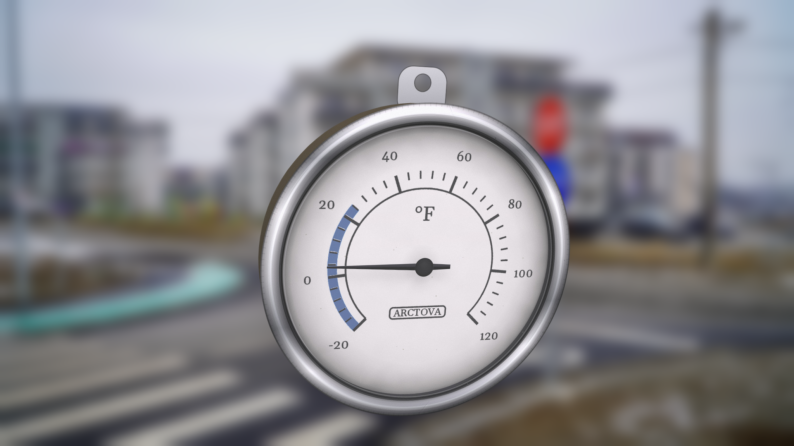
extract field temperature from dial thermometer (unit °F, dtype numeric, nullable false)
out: 4 °F
